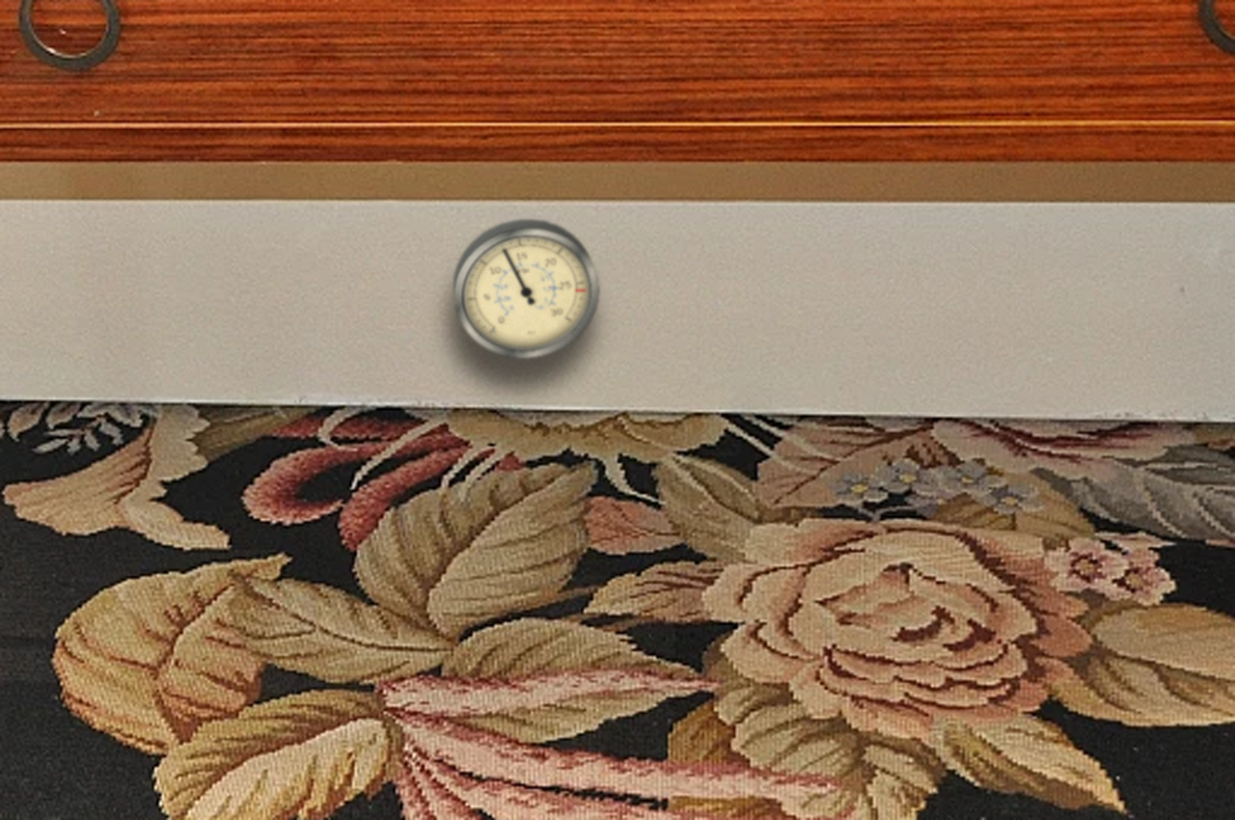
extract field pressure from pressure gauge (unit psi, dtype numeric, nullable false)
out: 13 psi
